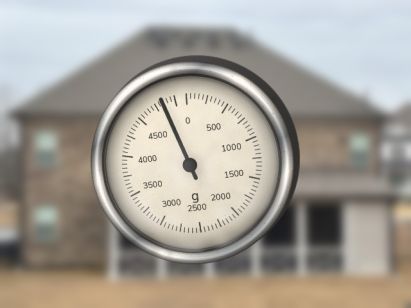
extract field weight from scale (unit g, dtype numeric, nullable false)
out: 4850 g
